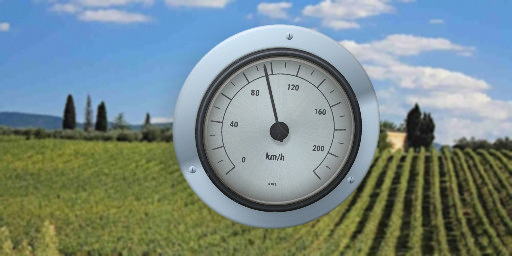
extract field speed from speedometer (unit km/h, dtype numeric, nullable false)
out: 95 km/h
